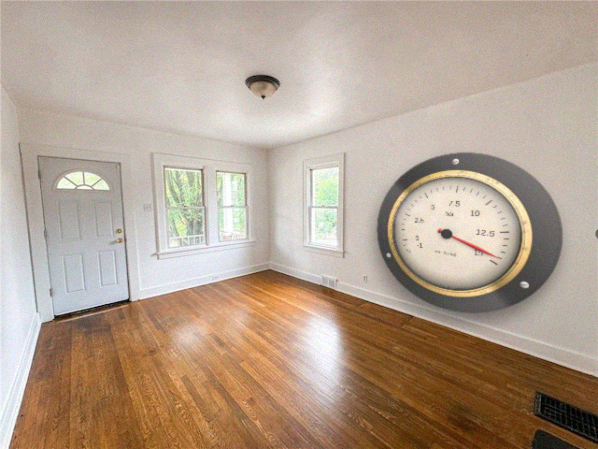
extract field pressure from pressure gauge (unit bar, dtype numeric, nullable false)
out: 14.5 bar
